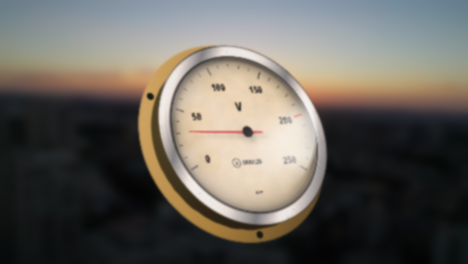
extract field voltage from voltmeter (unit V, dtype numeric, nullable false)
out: 30 V
